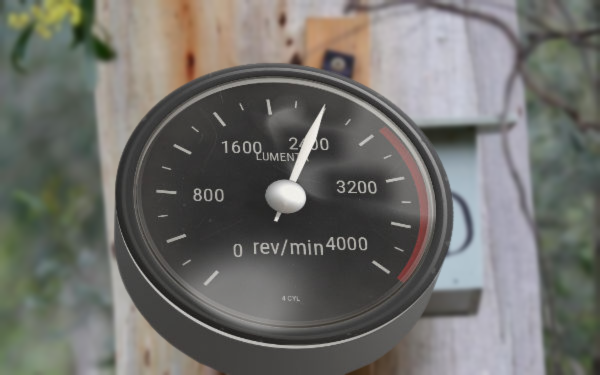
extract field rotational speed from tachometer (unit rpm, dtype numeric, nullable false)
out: 2400 rpm
